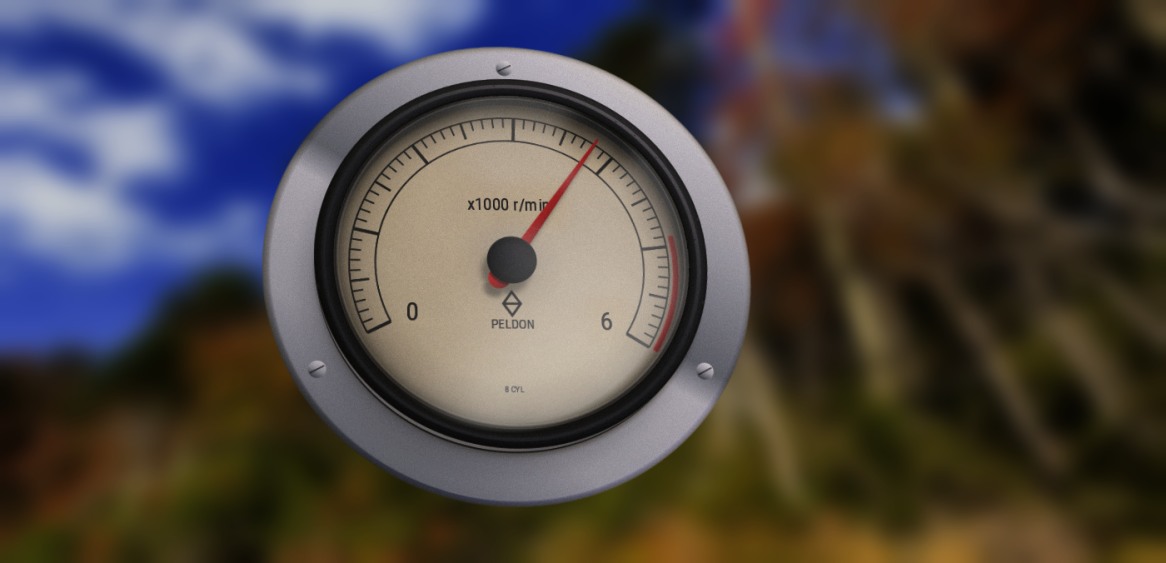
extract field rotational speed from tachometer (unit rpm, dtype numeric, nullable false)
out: 3800 rpm
